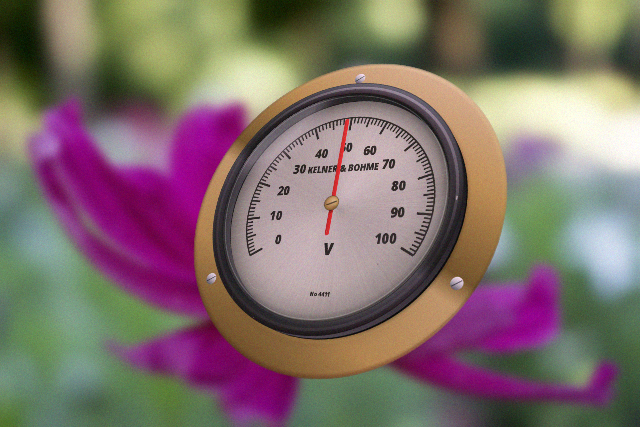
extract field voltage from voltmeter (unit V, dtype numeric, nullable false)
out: 50 V
